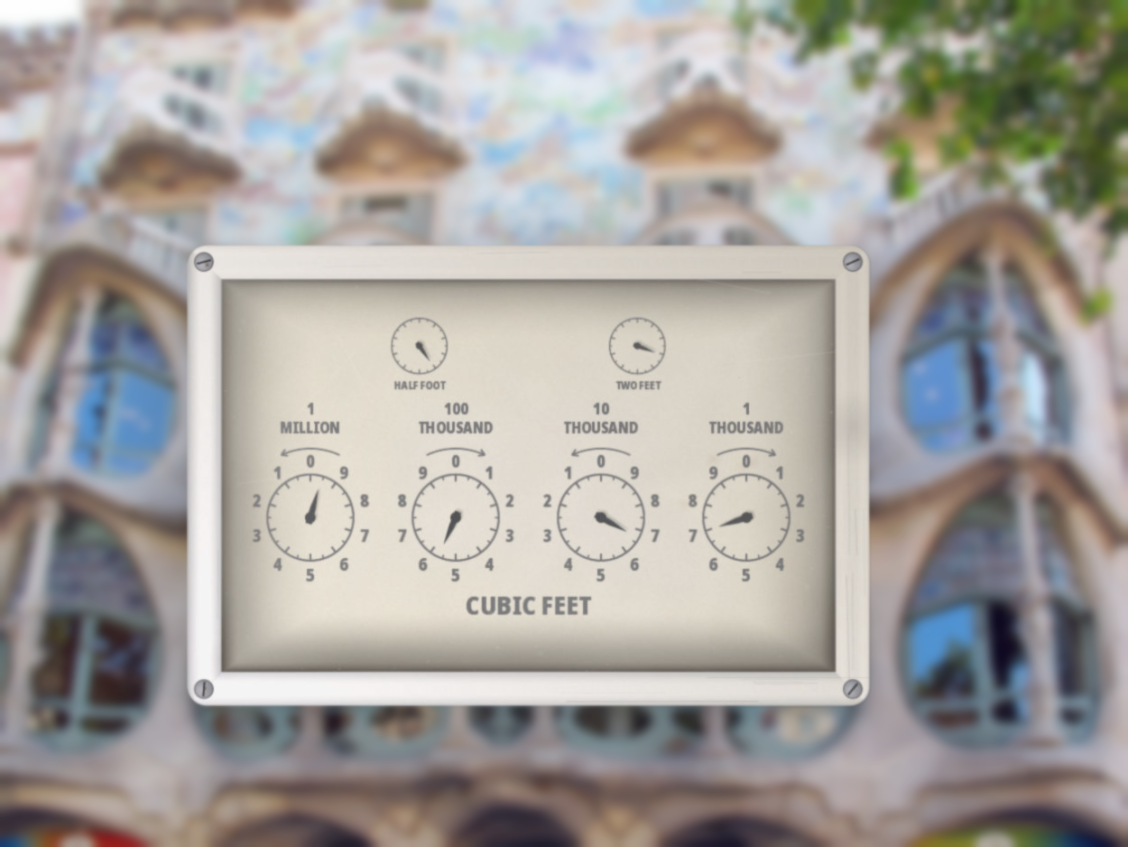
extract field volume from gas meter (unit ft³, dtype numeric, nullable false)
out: 956700 ft³
